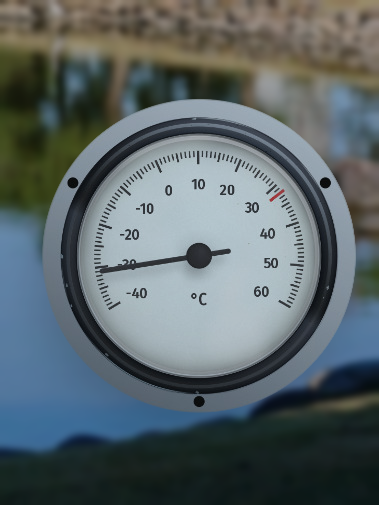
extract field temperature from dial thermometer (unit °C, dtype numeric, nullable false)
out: -31 °C
